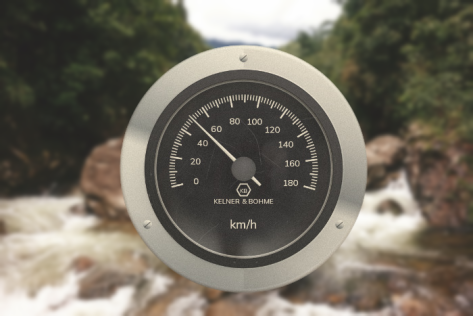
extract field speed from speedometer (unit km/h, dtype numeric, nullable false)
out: 50 km/h
